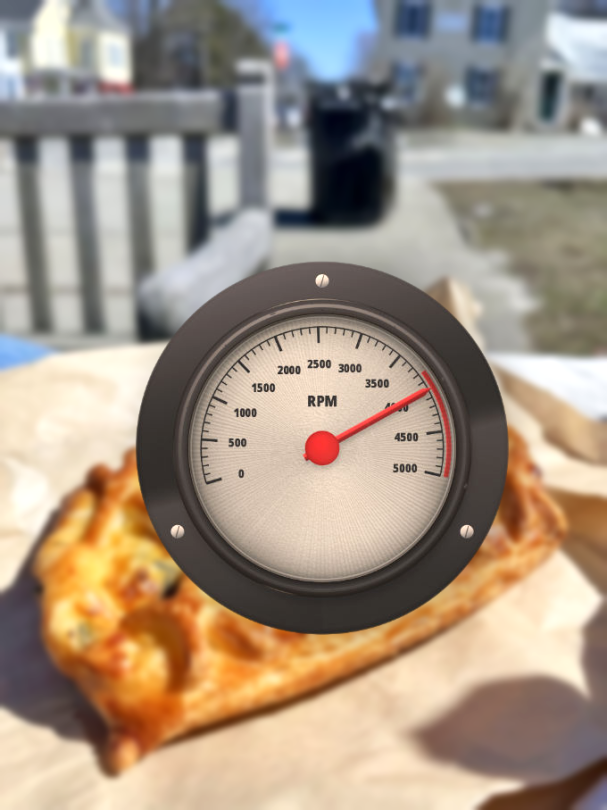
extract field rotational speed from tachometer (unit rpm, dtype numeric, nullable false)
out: 4000 rpm
